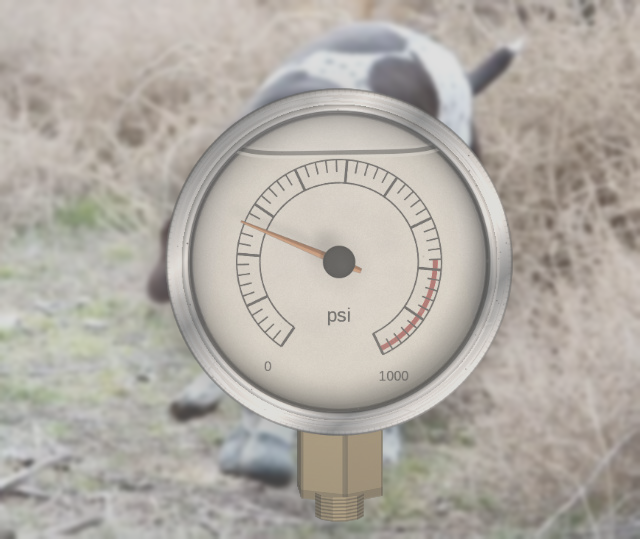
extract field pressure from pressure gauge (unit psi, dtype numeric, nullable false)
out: 260 psi
